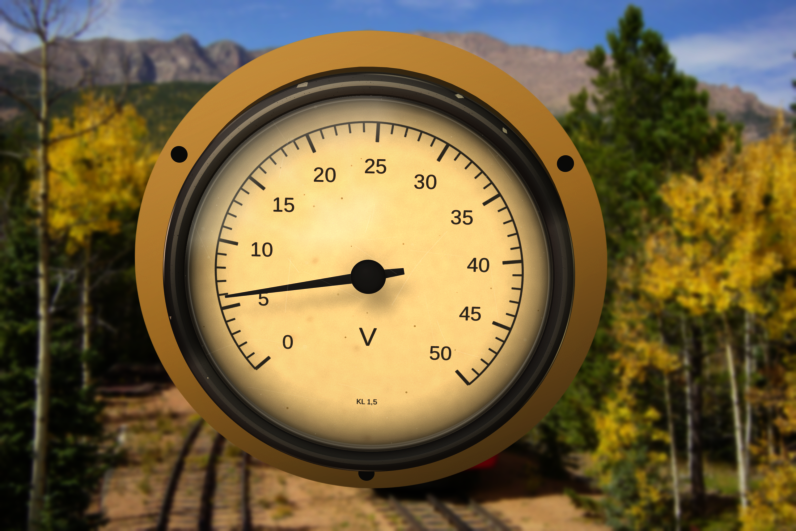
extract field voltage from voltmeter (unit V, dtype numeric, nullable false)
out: 6 V
